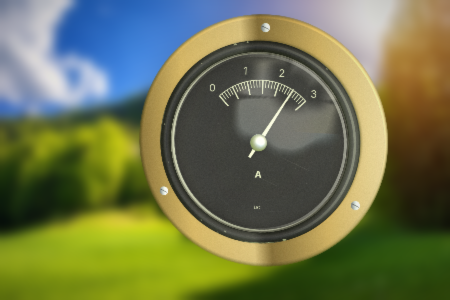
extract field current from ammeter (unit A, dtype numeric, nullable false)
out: 2.5 A
